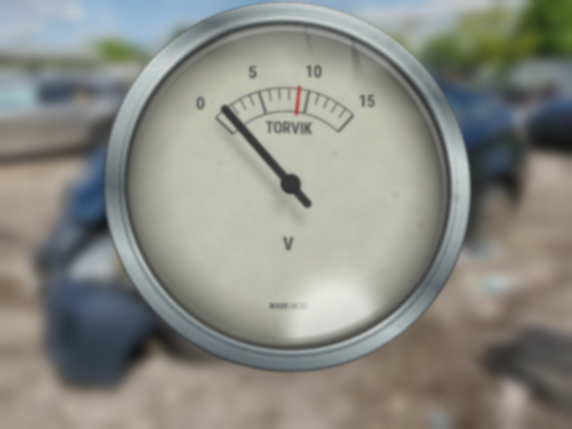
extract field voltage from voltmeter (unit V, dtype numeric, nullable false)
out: 1 V
